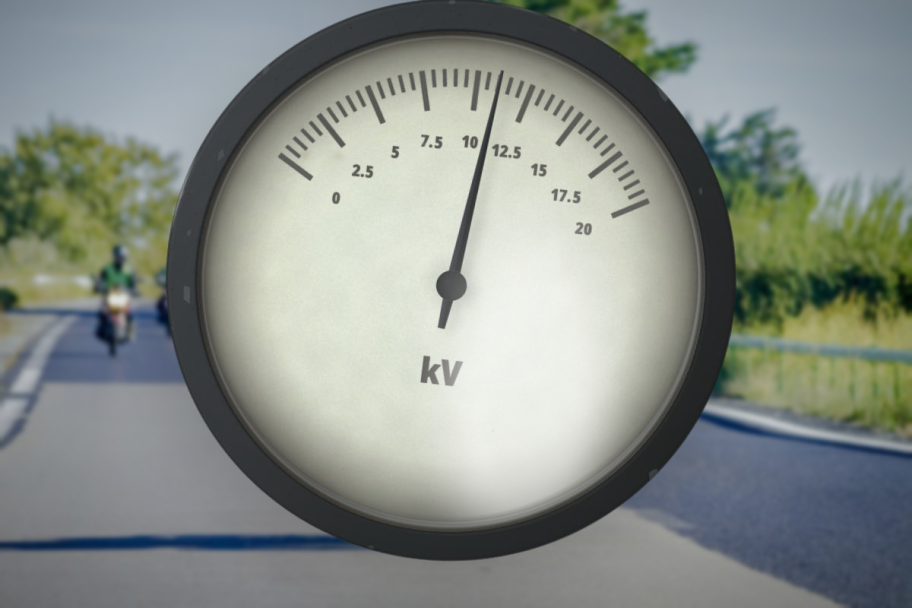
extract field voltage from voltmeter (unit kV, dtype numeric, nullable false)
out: 11 kV
